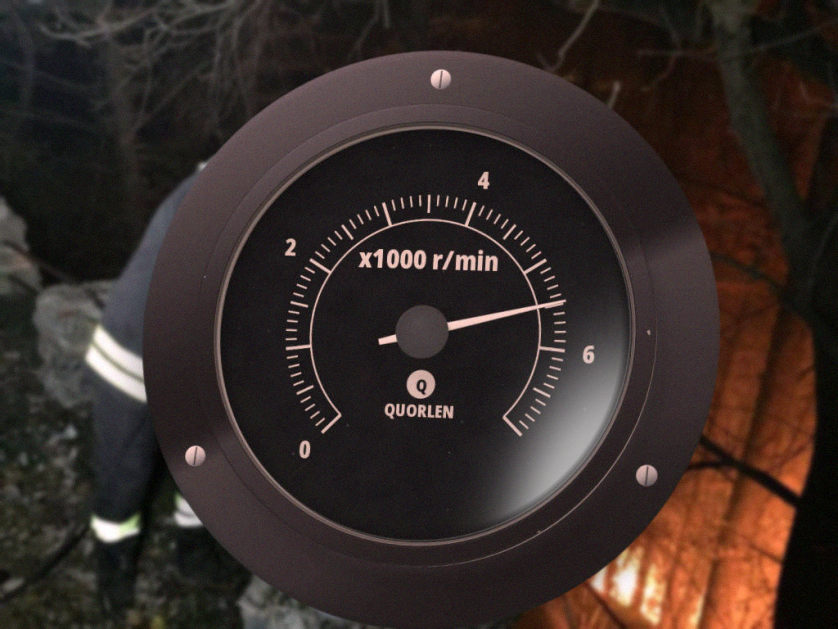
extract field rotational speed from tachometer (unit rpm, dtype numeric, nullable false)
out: 5500 rpm
